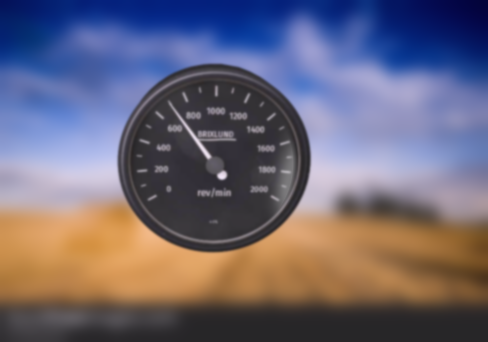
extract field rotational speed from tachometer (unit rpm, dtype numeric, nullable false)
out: 700 rpm
